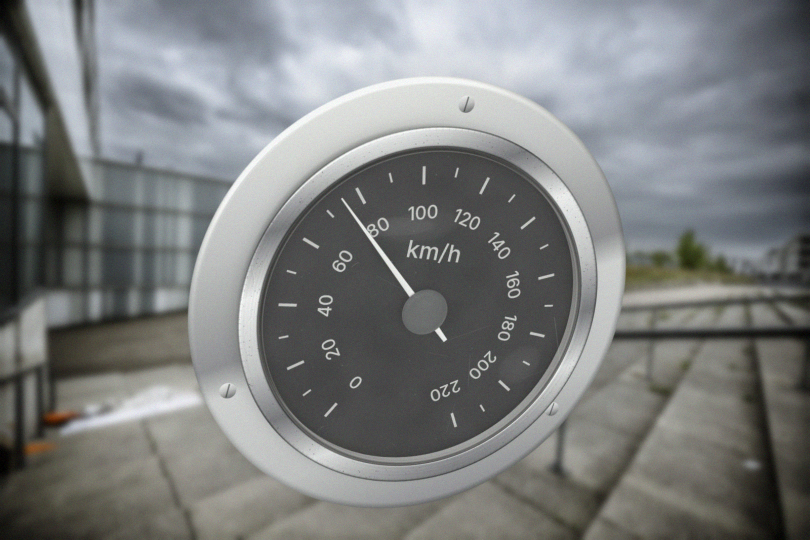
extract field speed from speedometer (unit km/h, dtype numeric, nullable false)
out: 75 km/h
